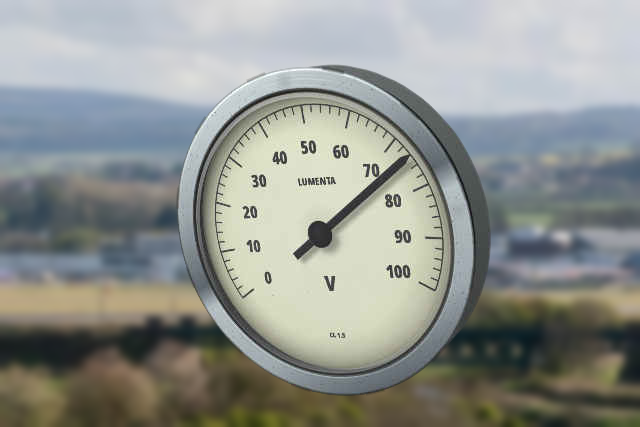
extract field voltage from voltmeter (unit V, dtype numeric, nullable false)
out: 74 V
